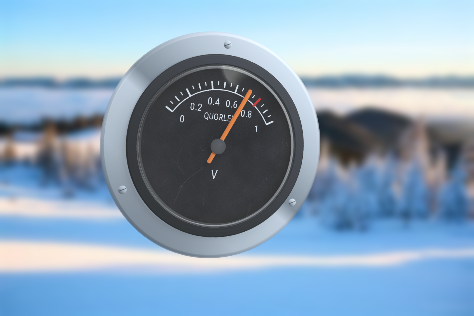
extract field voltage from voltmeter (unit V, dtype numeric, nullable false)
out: 0.7 V
